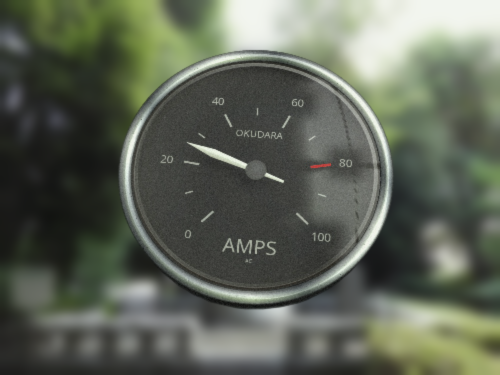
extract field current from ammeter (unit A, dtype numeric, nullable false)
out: 25 A
